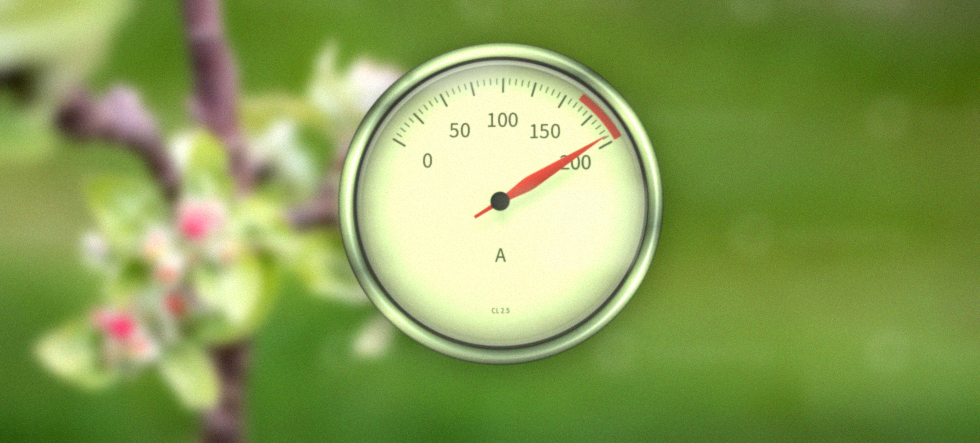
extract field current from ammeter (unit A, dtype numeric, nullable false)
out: 195 A
